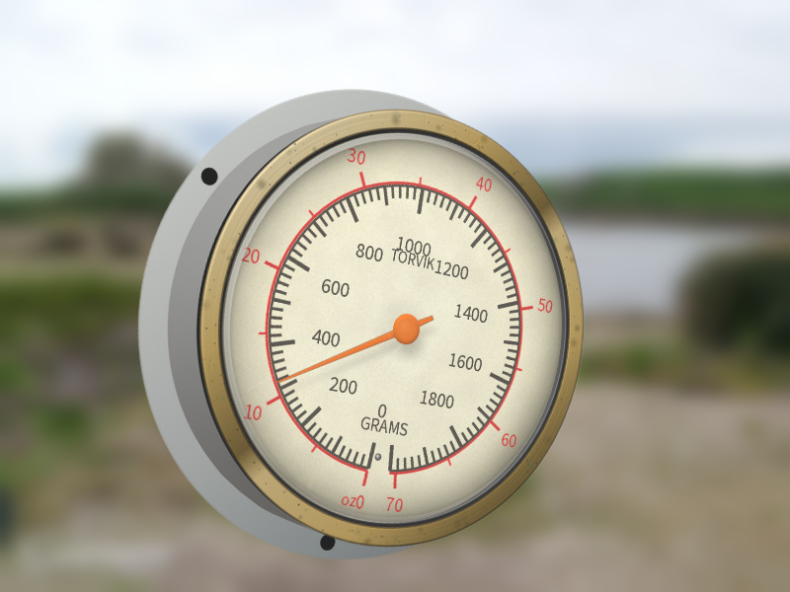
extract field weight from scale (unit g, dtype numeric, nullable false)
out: 320 g
